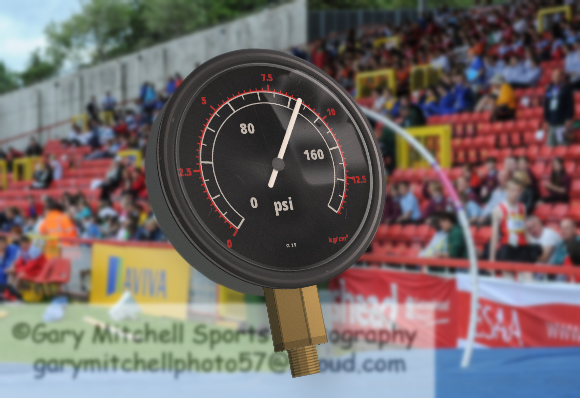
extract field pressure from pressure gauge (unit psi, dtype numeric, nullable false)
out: 125 psi
